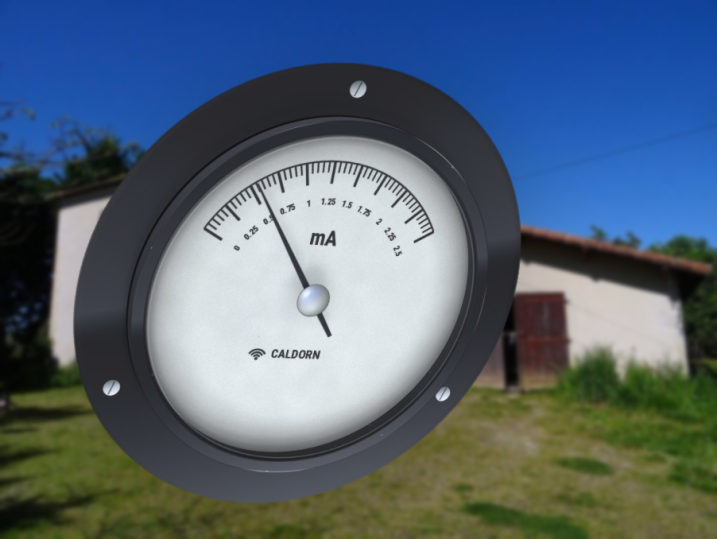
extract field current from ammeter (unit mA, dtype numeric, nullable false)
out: 0.55 mA
